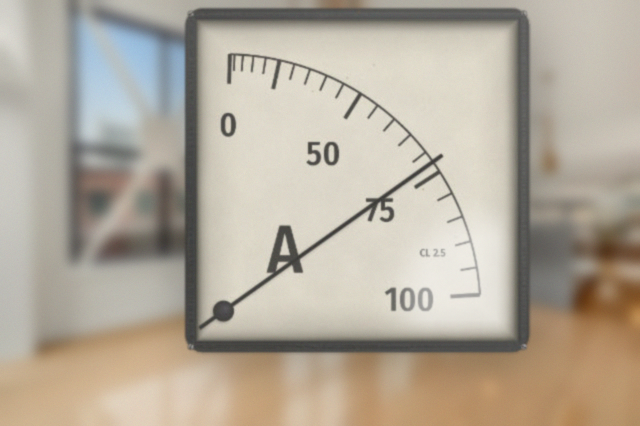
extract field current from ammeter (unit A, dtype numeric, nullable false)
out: 72.5 A
